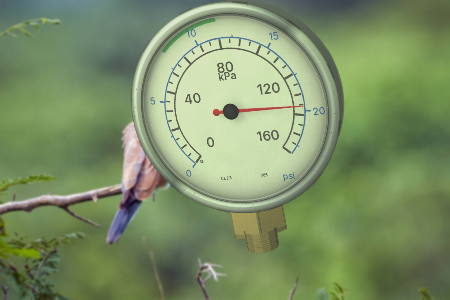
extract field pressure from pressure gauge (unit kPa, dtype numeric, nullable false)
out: 135 kPa
